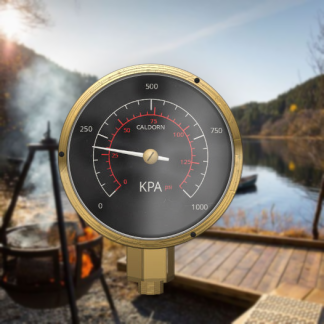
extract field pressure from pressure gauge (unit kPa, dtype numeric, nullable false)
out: 200 kPa
